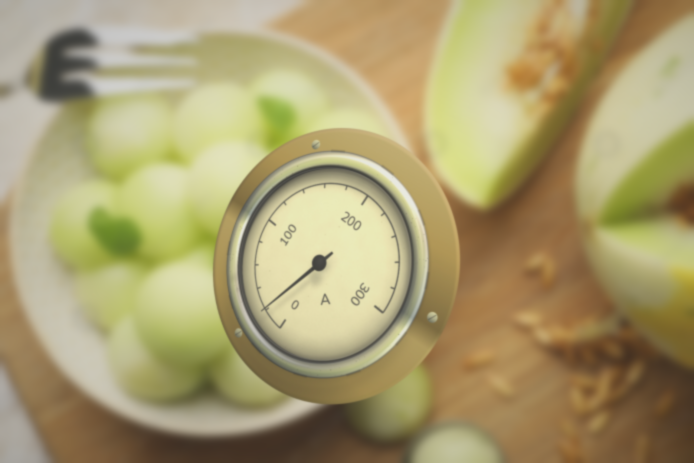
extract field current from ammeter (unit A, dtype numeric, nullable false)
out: 20 A
